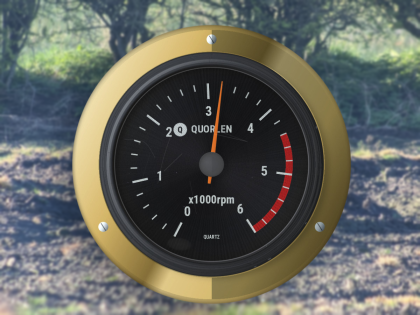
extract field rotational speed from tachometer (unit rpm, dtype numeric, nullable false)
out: 3200 rpm
